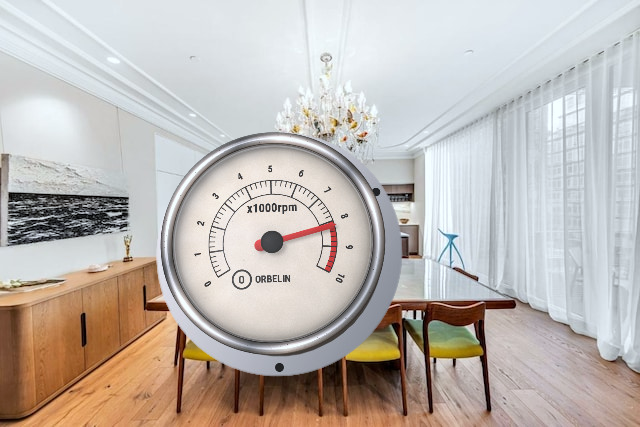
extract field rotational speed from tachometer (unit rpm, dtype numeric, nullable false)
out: 8200 rpm
